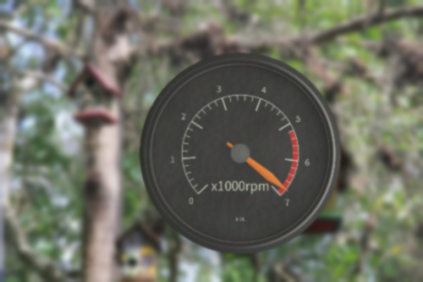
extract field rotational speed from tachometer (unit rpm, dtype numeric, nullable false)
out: 6800 rpm
